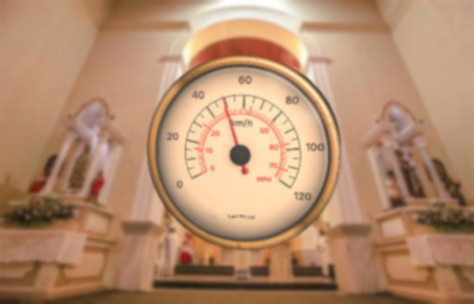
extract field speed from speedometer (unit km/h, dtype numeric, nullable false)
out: 50 km/h
